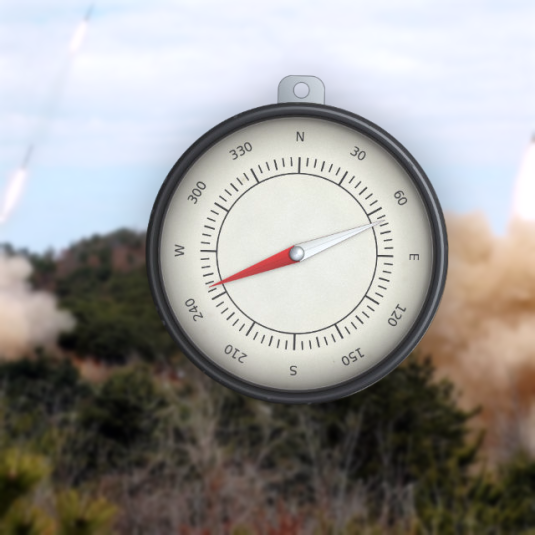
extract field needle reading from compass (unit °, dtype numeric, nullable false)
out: 247.5 °
